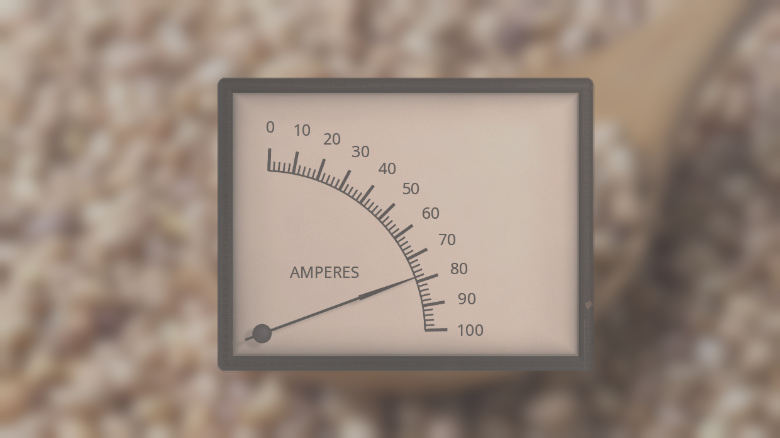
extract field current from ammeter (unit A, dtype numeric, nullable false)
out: 78 A
